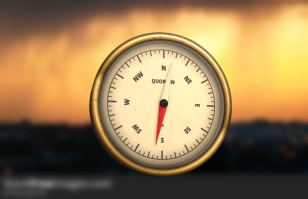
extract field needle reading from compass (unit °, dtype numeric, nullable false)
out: 190 °
